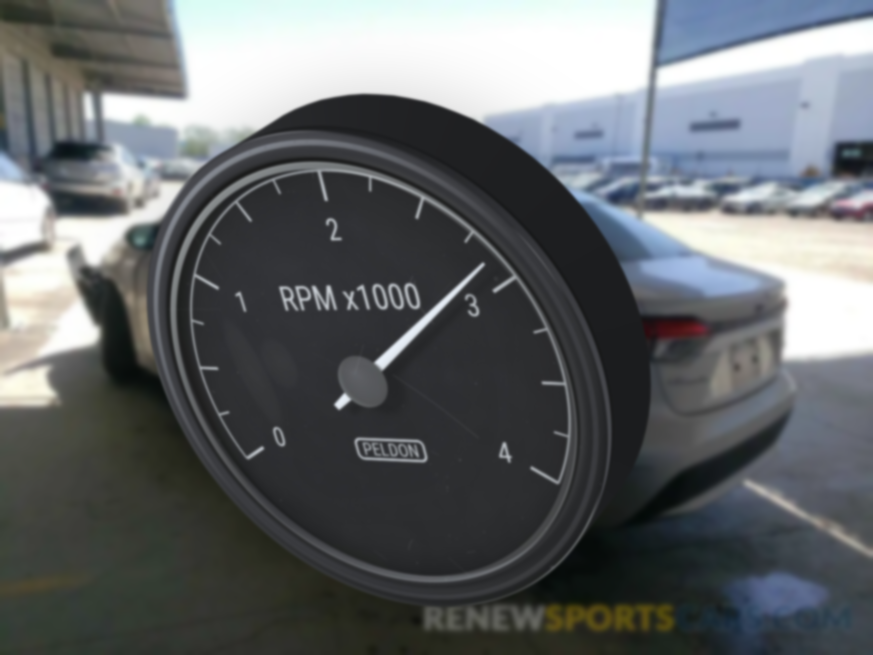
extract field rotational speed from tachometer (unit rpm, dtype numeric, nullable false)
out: 2875 rpm
